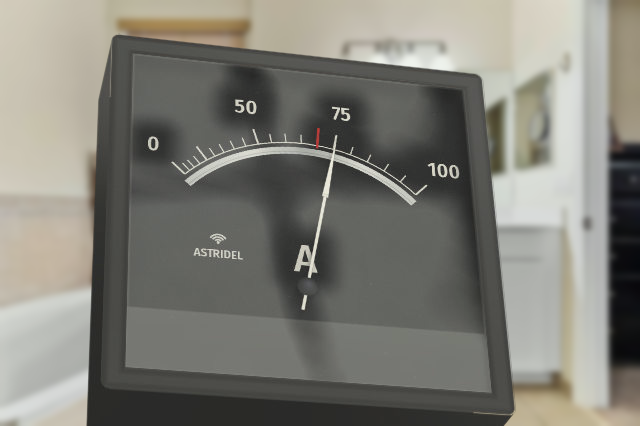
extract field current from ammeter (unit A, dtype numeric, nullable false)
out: 75 A
